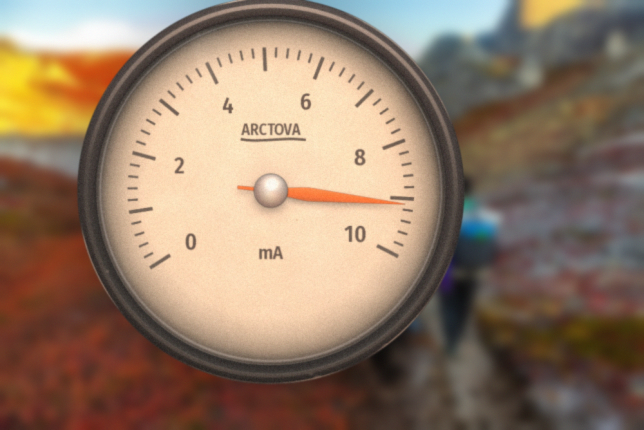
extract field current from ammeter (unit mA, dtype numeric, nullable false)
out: 9.1 mA
